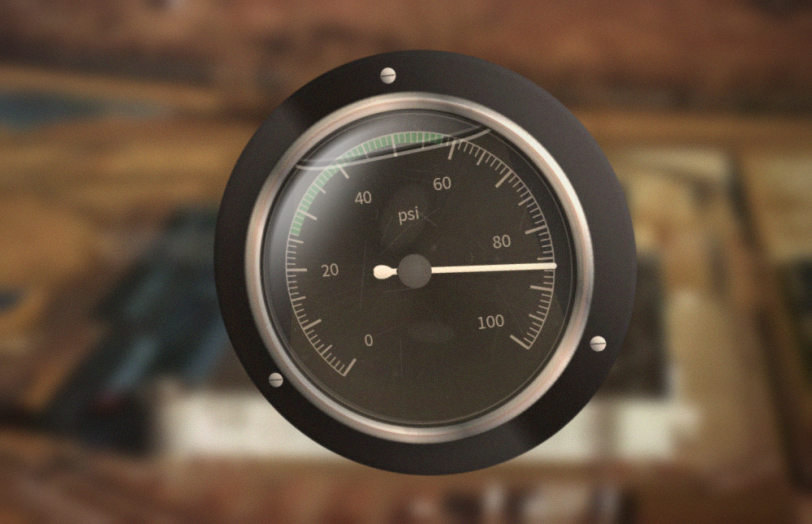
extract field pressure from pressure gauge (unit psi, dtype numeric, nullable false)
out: 86 psi
